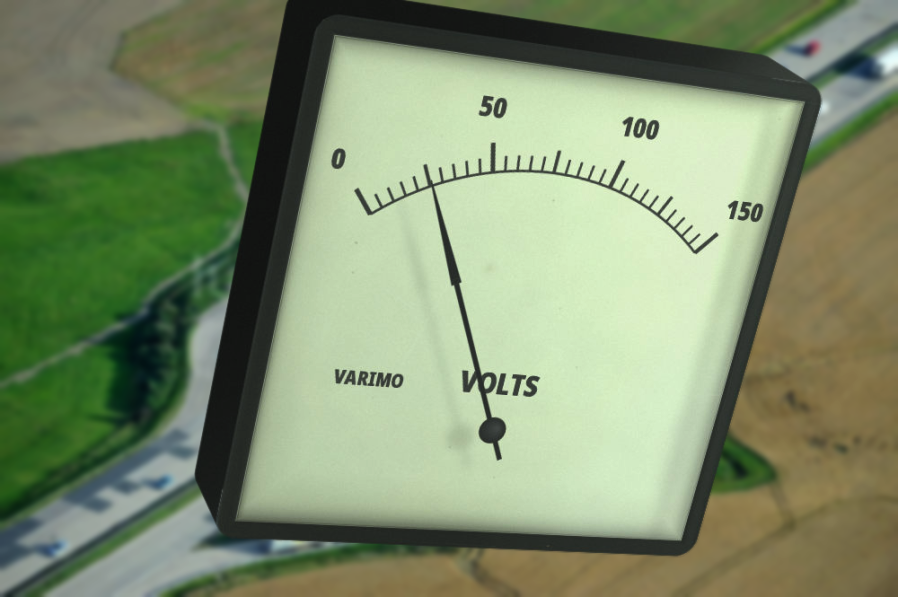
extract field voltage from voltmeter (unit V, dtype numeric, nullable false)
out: 25 V
